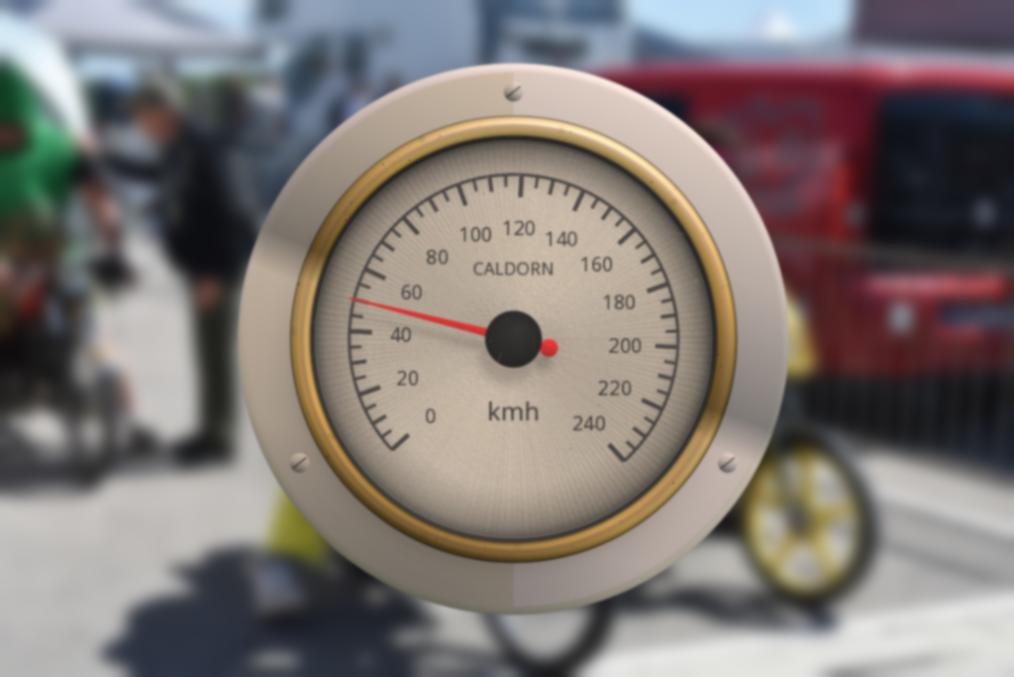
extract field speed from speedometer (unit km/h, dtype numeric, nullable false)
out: 50 km/h
